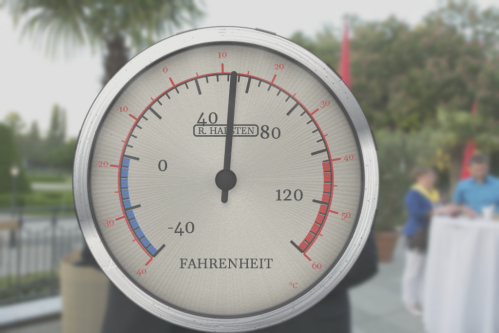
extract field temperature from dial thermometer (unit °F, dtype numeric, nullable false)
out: 54 °F
